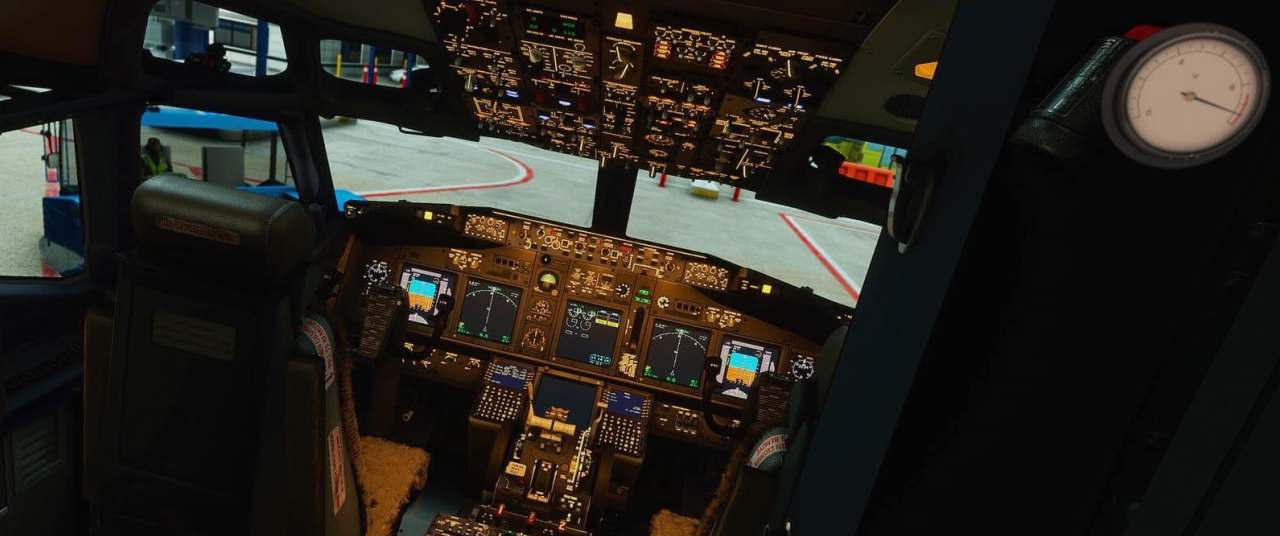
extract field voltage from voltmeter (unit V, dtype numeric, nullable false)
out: 9.5 V
